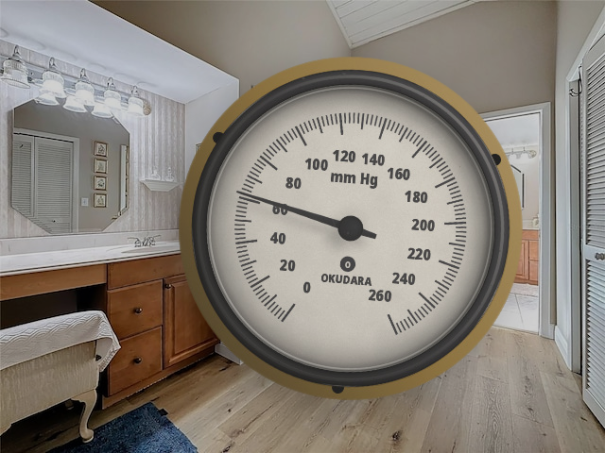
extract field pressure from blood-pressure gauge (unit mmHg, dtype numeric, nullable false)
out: 62 mmHg
